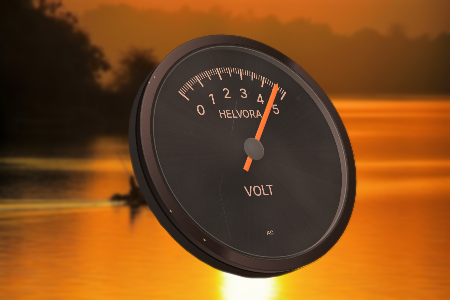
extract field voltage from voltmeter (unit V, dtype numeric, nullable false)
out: 4.5 V
